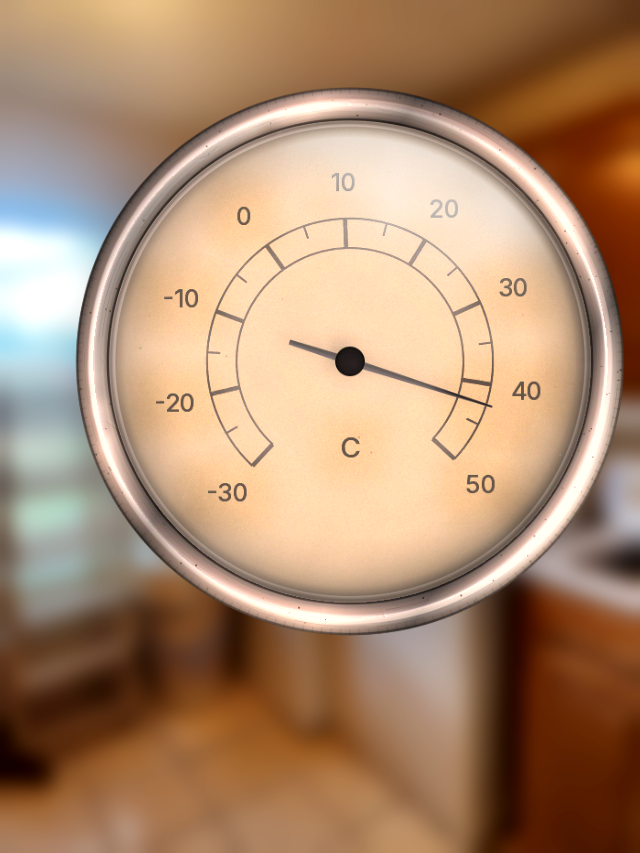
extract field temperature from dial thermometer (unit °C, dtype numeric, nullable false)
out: 42.5 °C
